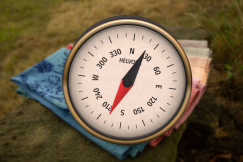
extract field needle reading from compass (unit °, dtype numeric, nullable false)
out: 200 °
